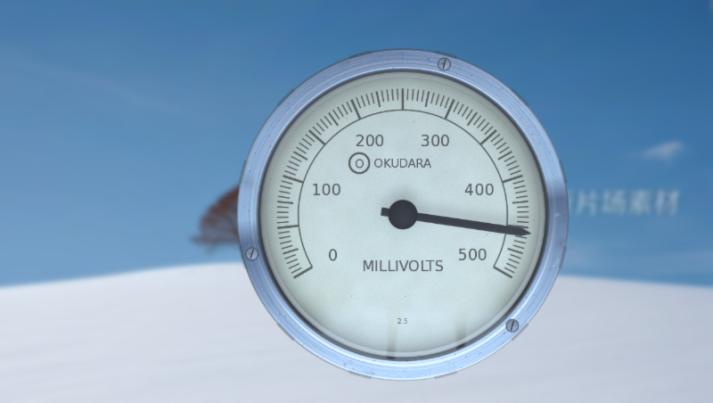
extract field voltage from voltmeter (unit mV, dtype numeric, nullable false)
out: 455 mV
